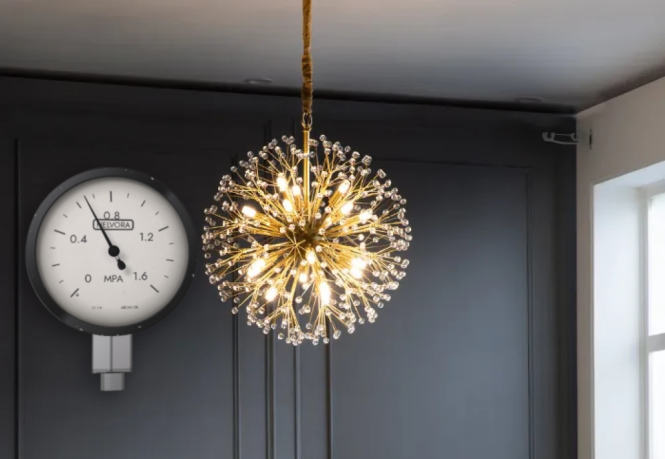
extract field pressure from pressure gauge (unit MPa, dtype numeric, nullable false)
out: 0.65 MPa
